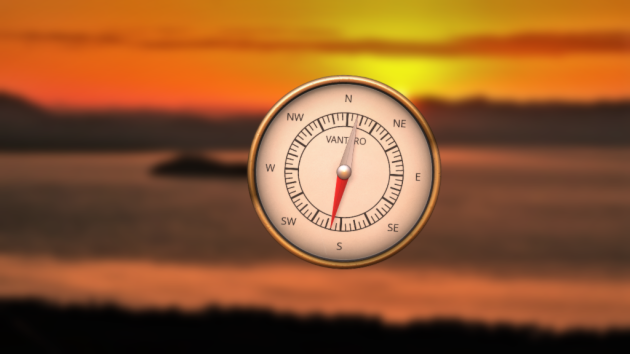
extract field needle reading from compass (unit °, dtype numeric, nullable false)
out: 190 °
